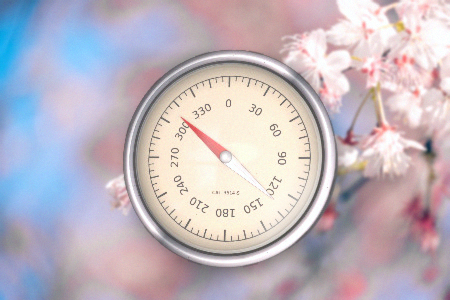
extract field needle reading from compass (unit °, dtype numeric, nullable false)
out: 310 °
